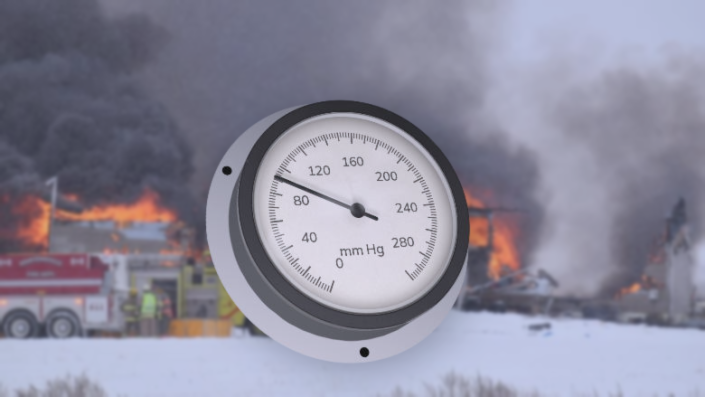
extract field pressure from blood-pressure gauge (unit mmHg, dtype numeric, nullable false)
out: 90 mmHg
